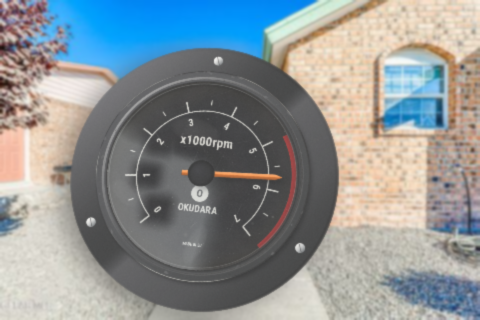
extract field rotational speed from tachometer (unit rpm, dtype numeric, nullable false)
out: 5750 rpm
